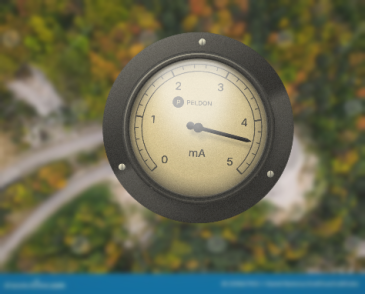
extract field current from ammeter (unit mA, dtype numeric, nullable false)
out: 4.4 mA
